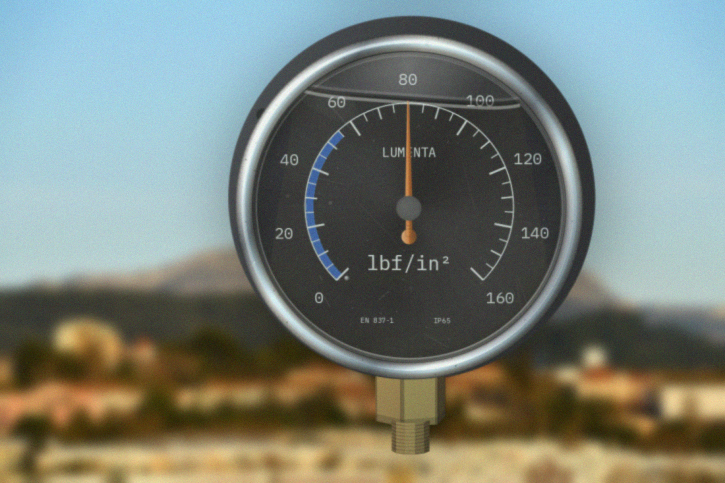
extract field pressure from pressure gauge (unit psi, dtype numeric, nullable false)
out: 80 psi
